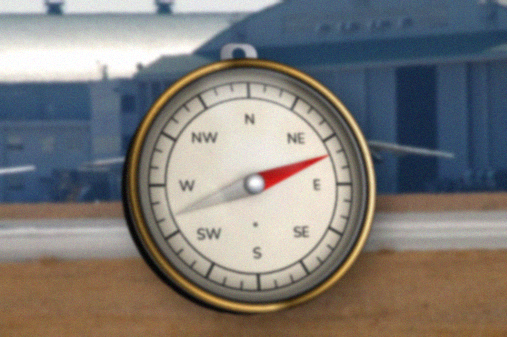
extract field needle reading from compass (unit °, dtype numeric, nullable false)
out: 70 °
